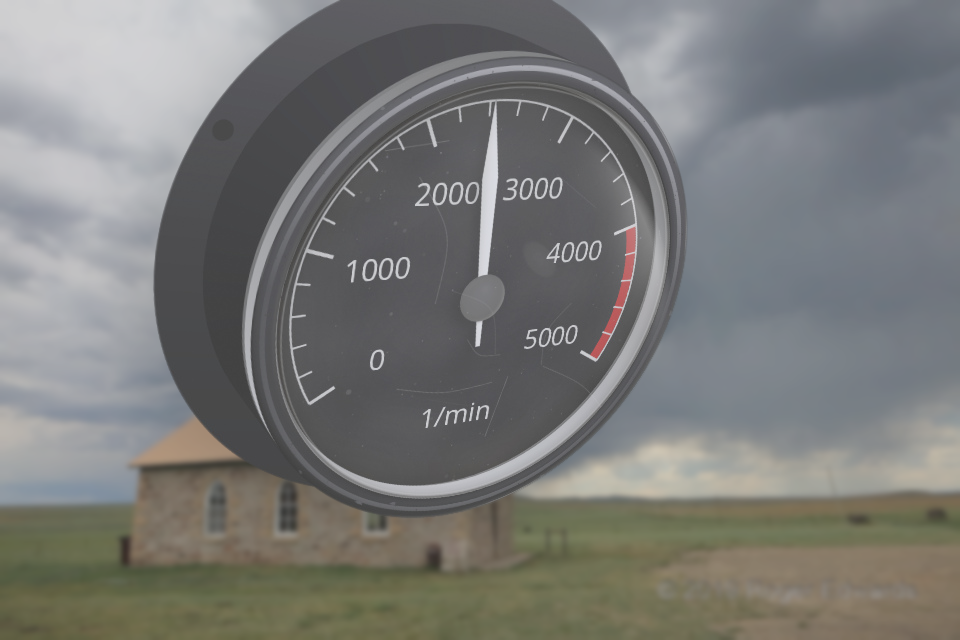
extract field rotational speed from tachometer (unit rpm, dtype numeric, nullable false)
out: 2400 rpm
